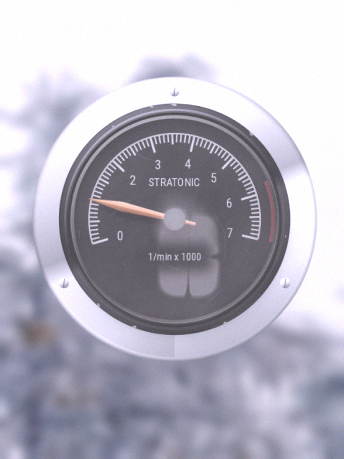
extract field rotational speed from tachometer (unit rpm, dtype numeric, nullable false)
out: 1000 rpm
